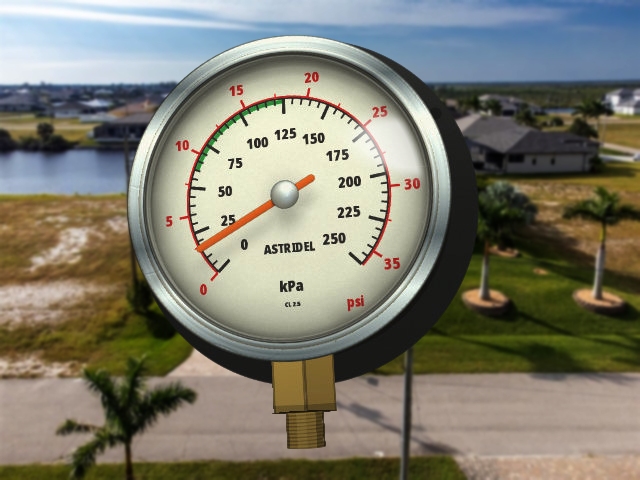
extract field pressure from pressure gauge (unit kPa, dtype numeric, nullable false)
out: 15 kPa
